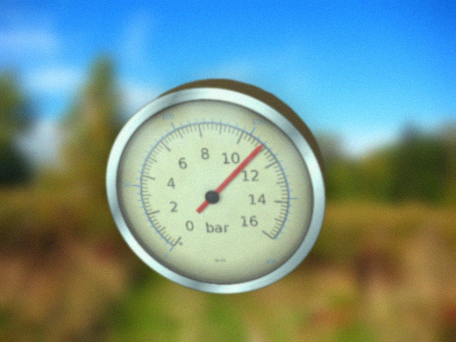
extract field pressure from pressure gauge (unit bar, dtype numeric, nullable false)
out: 11 bar
